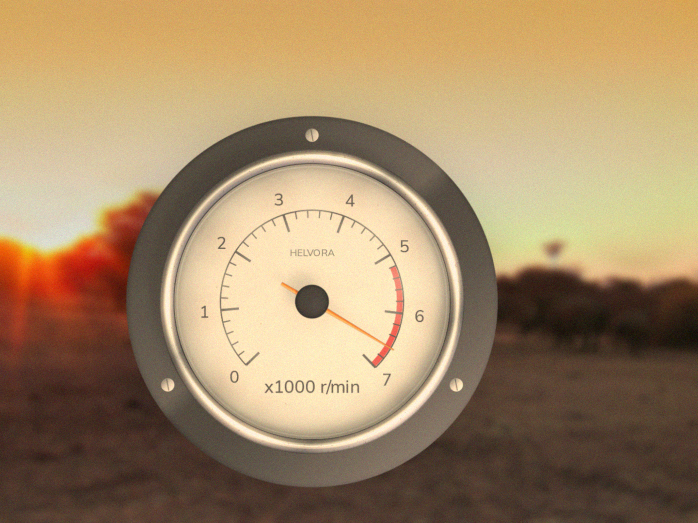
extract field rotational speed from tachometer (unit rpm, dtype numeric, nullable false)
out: 6600 rpm
